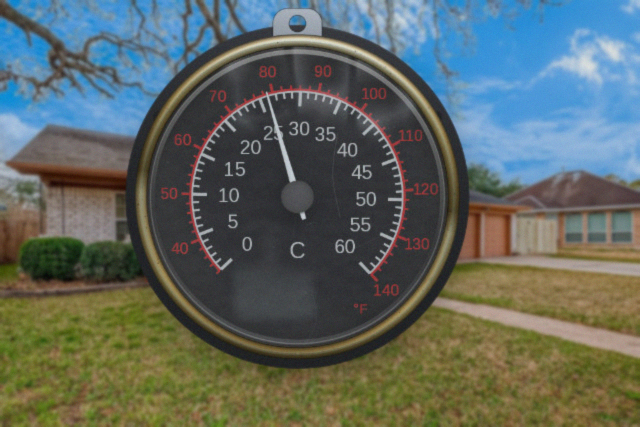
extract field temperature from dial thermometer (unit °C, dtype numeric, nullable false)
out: 26 °C
